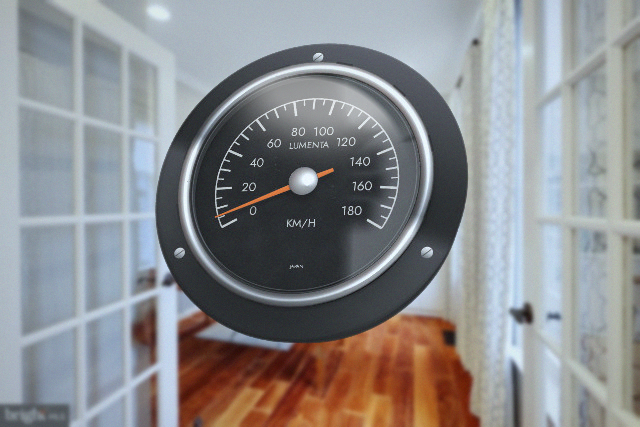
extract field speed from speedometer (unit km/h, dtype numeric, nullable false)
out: 5 km/h
